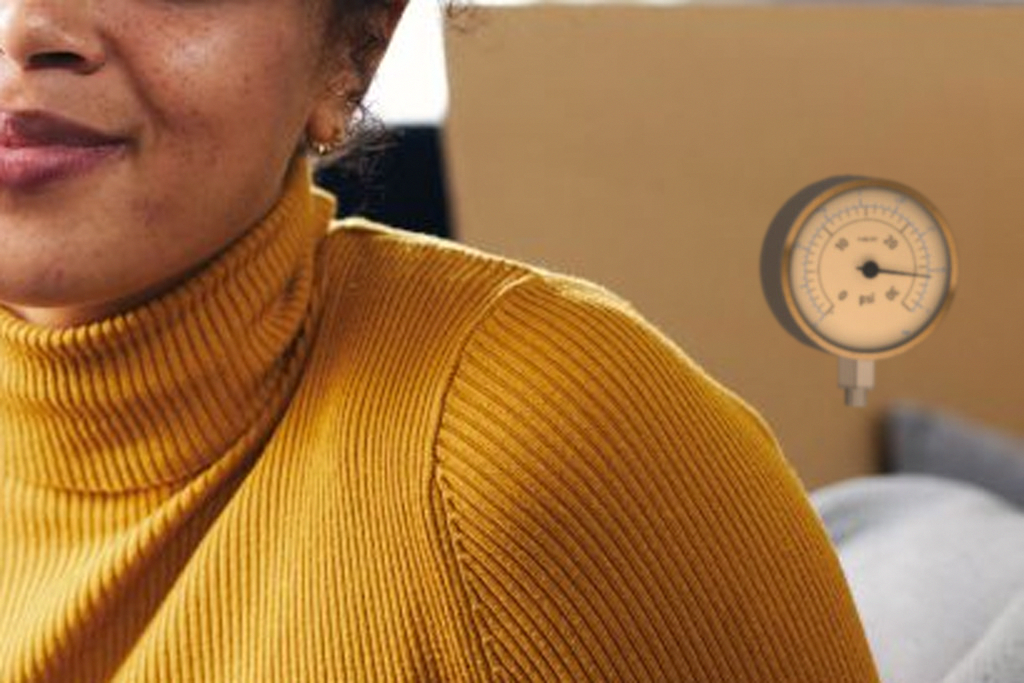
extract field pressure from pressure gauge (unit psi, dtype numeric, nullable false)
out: 26 psi
